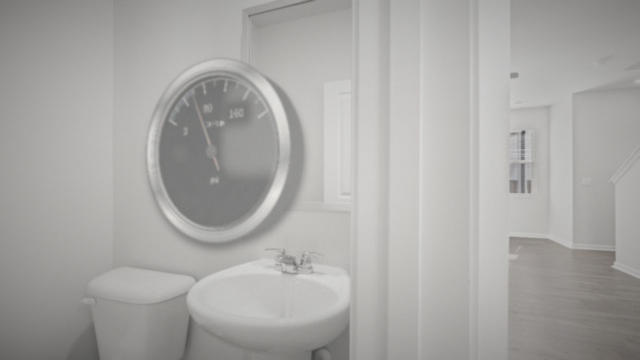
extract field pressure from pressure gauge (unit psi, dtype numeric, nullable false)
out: 60 psi
